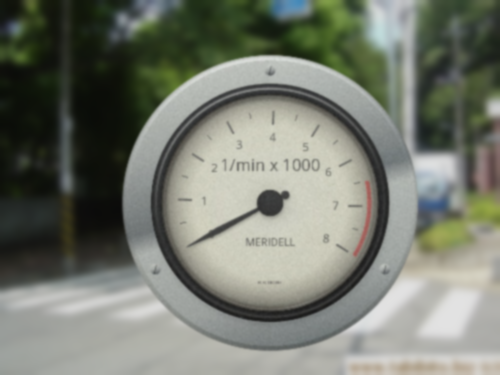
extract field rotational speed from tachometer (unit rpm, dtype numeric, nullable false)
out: 0 rpm
